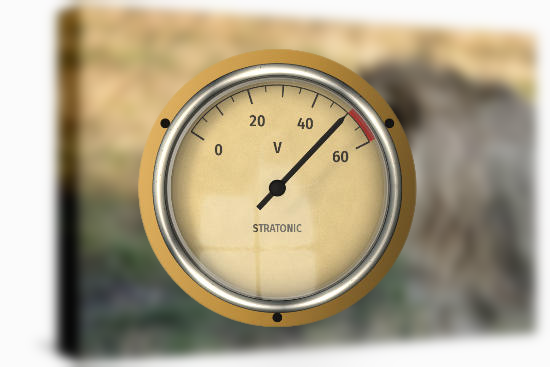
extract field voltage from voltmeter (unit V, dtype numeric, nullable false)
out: 50 V
